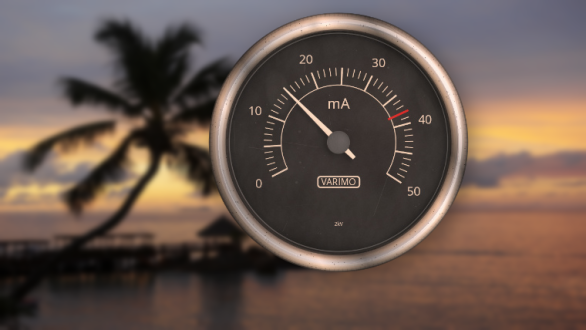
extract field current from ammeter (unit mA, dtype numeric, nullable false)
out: 15 mA
